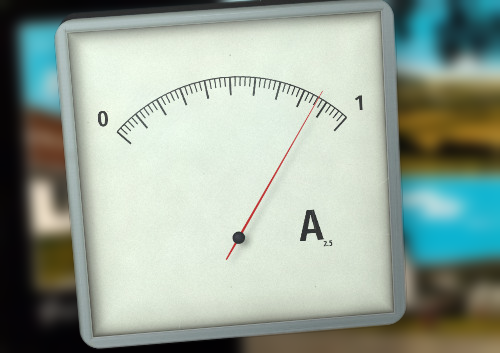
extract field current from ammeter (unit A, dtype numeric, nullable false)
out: 0.86 A
